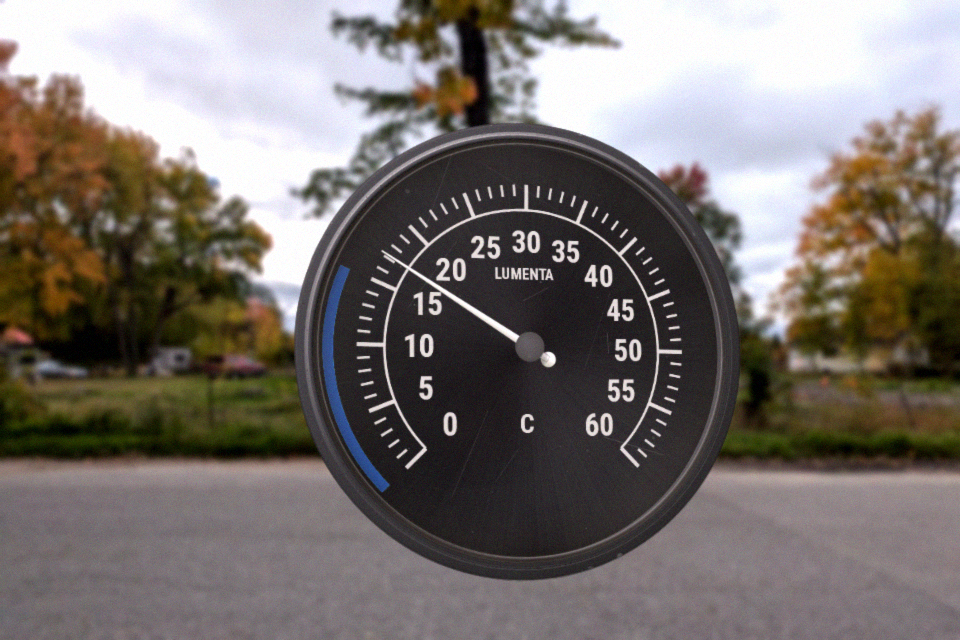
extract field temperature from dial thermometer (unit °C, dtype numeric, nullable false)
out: 17 °C
